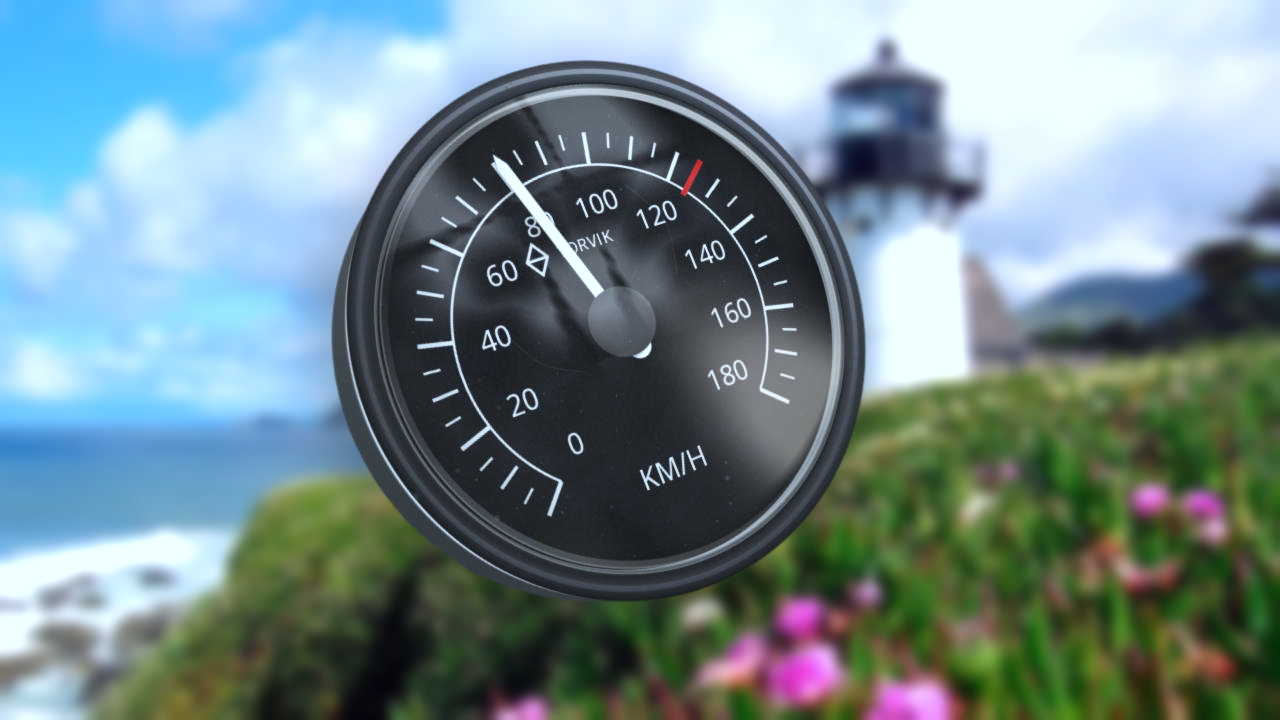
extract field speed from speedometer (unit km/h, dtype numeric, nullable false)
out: 80 km/h
